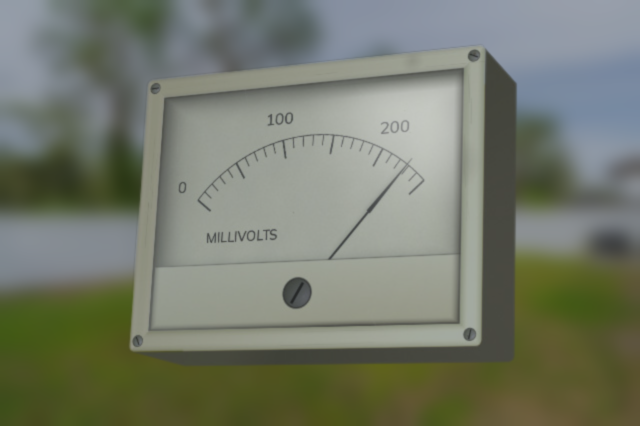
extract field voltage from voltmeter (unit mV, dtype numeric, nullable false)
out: 230 mV
